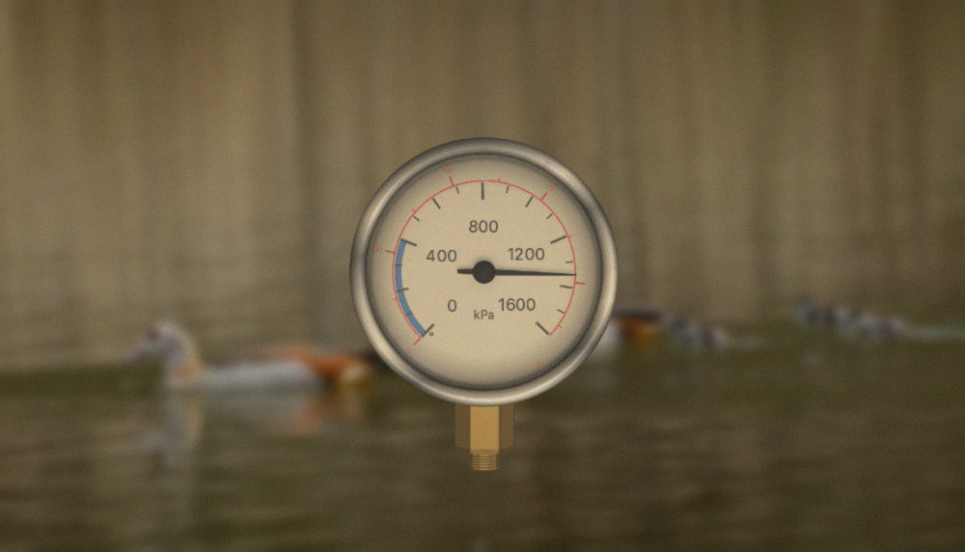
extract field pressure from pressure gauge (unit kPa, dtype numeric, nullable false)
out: 1350 kPa
